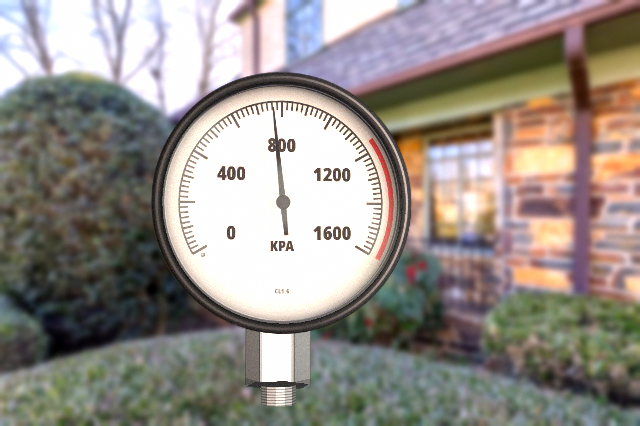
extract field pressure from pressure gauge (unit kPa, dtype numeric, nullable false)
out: 760 kPa
